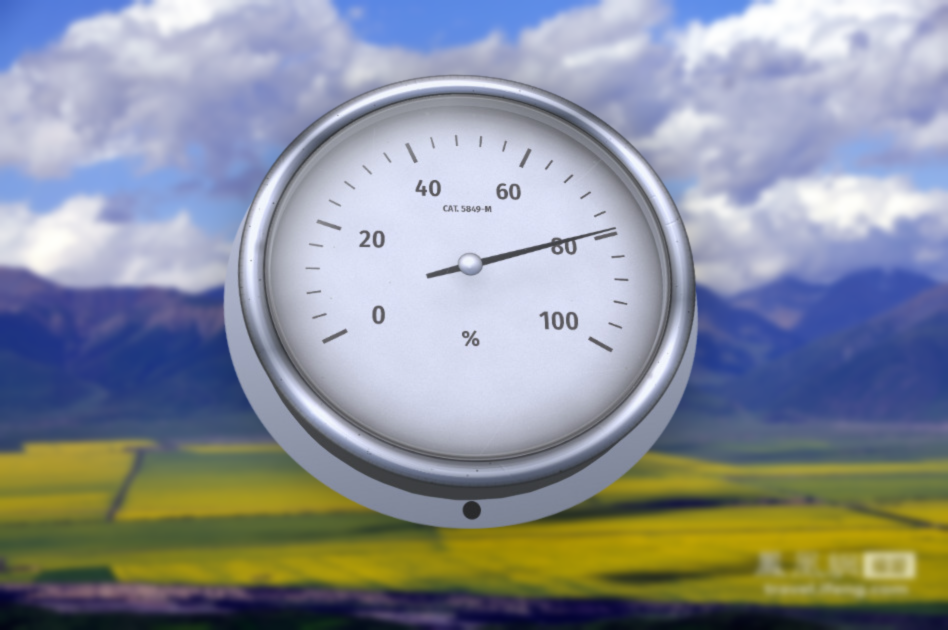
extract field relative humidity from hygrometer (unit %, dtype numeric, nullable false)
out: 80 %
